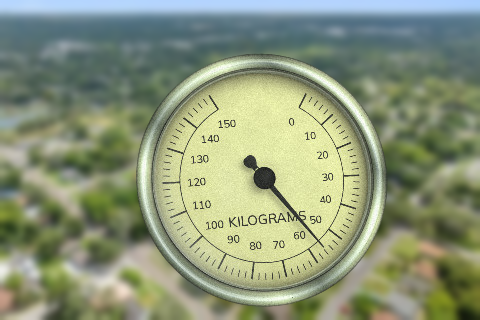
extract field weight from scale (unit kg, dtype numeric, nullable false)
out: 56 kg
